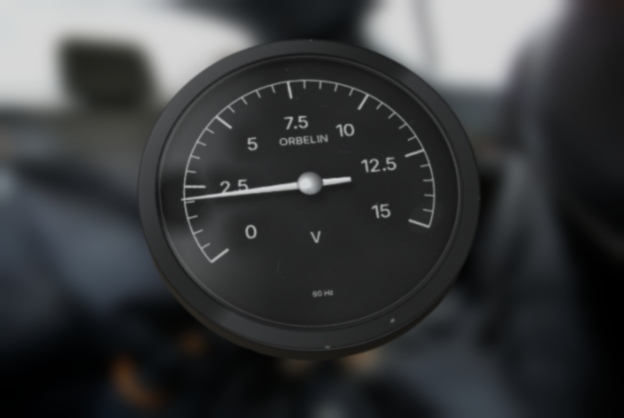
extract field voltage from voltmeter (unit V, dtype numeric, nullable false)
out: 2 V
